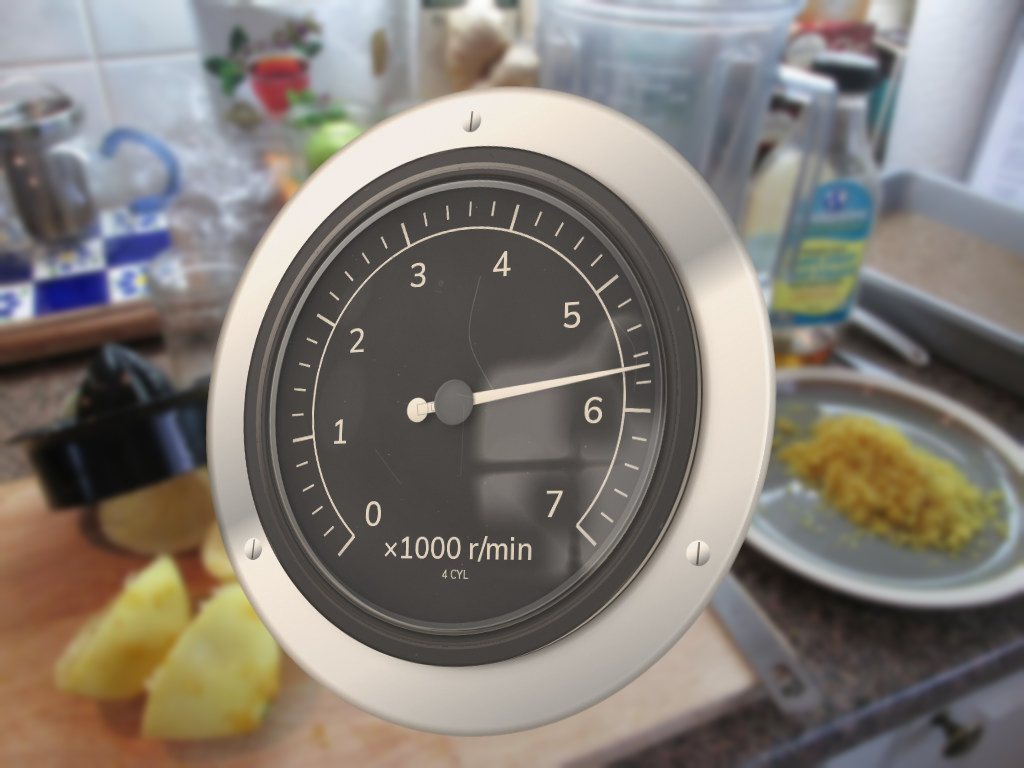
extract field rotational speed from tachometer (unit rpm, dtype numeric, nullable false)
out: 5700 rpm
